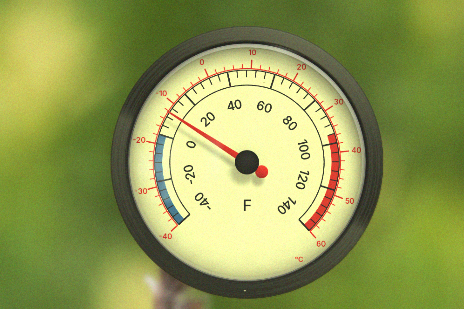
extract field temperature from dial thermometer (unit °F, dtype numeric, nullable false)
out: 10 °F
